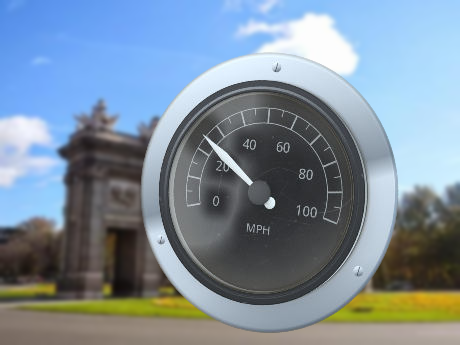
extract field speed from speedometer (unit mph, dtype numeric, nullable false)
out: 25 mph
